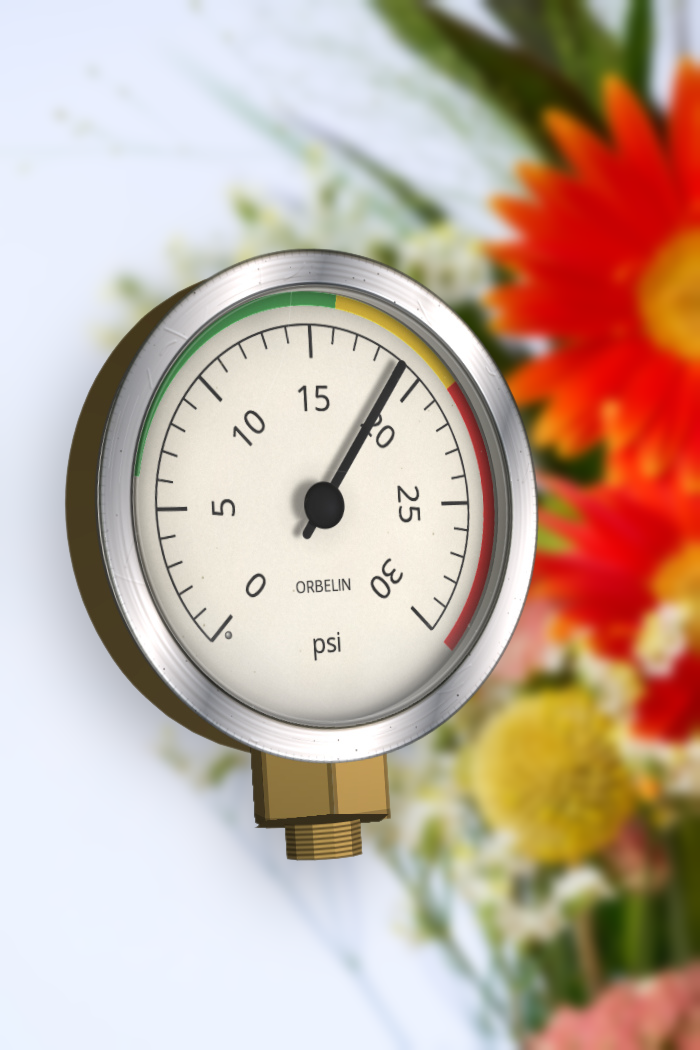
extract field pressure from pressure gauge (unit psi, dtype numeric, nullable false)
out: 19 psi
